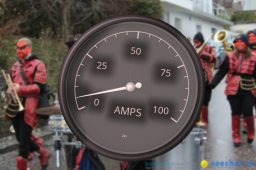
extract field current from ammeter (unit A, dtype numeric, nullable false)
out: 5 A
